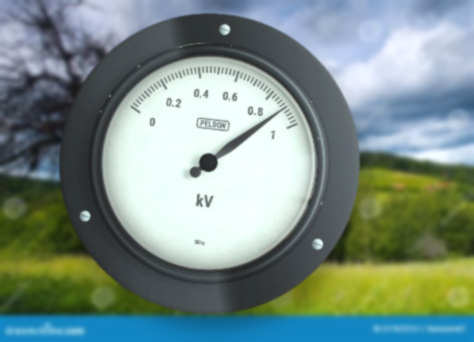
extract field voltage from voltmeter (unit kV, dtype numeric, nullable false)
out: 0.9 kV
